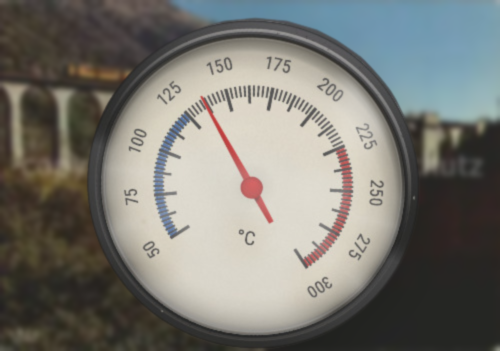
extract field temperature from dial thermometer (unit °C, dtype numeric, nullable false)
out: 137.5 °C
